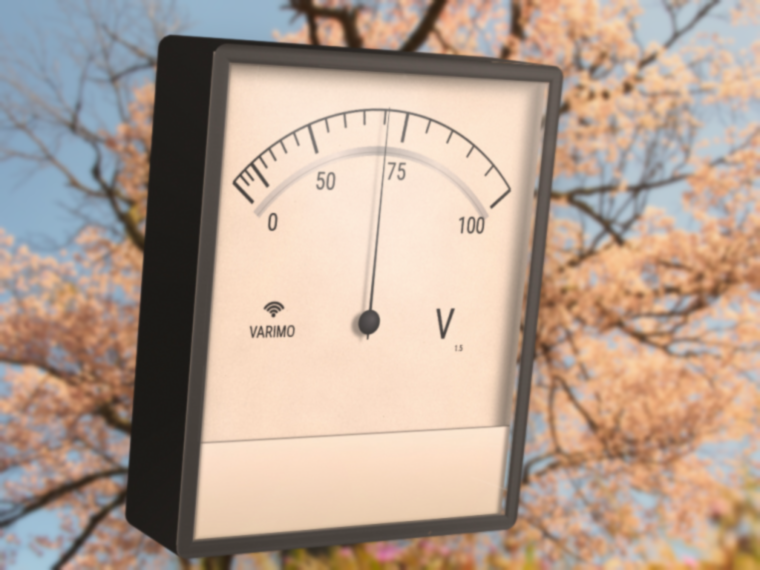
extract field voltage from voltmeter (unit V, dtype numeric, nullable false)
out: 70 V
